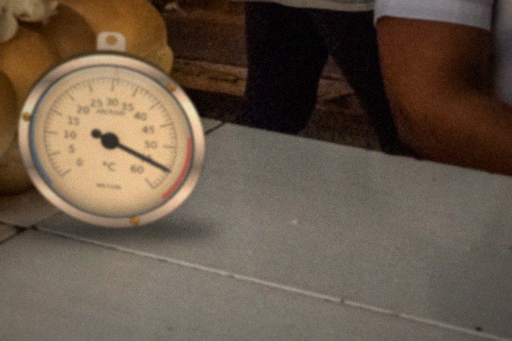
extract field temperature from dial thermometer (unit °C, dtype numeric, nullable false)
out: 55 °C
